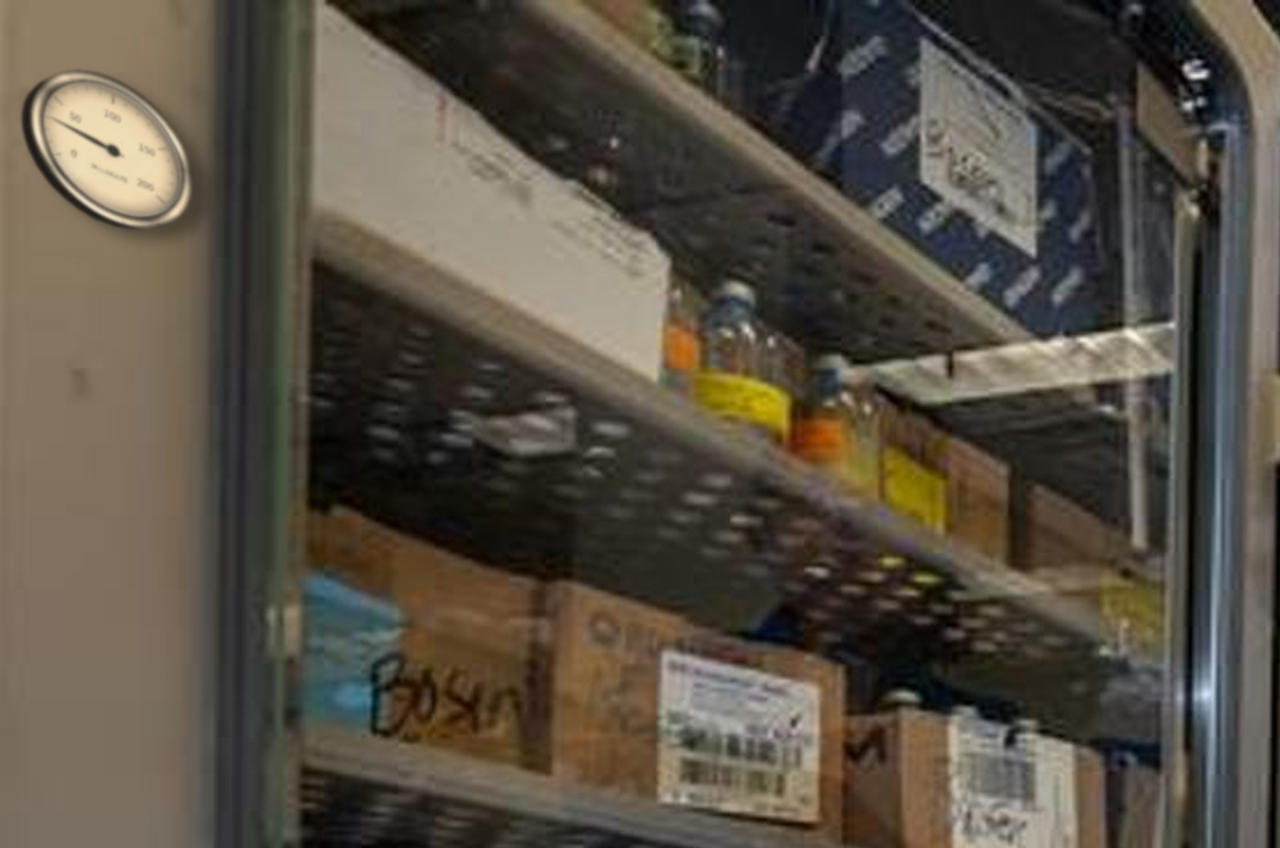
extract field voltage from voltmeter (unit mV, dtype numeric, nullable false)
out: 30 mV
